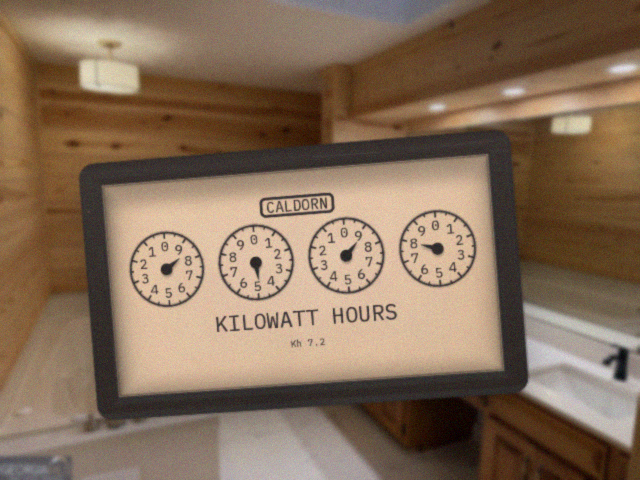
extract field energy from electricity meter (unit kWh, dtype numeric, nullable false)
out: 8488 kWh
